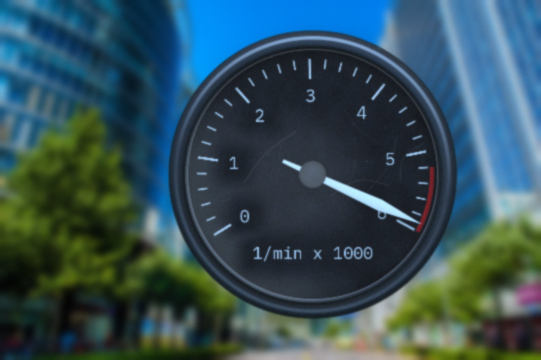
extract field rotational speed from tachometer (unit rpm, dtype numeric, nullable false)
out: 5900 rpm
